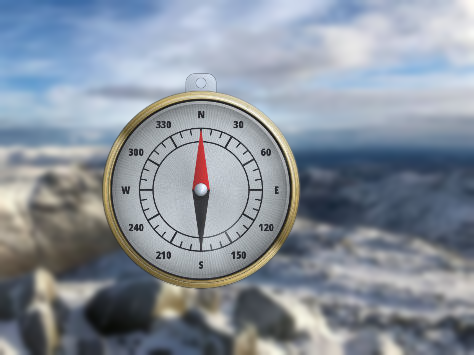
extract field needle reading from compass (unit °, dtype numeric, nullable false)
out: 0 °
